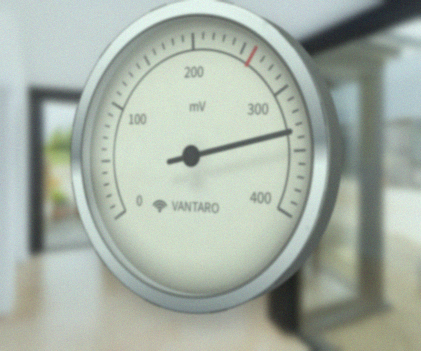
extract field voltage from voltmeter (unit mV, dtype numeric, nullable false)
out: 335 mV
